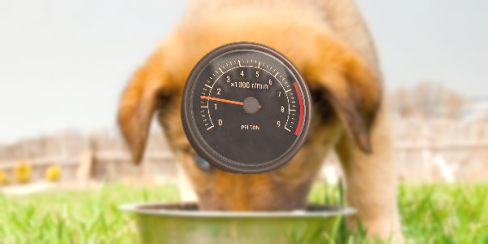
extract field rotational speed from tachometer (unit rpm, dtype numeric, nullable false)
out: 1400 rpm
